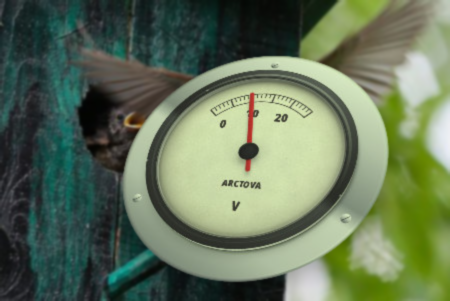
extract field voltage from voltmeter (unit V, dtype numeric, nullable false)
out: 10 V
